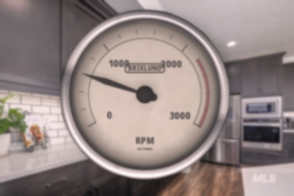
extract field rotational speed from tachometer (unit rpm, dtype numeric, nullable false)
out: 600 rpm
